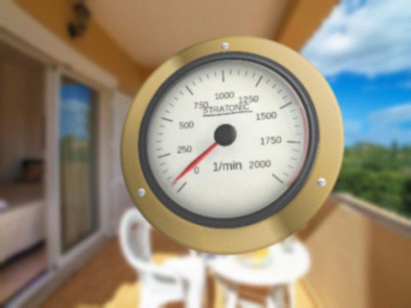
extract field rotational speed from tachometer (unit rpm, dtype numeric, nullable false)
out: 50 rpm
